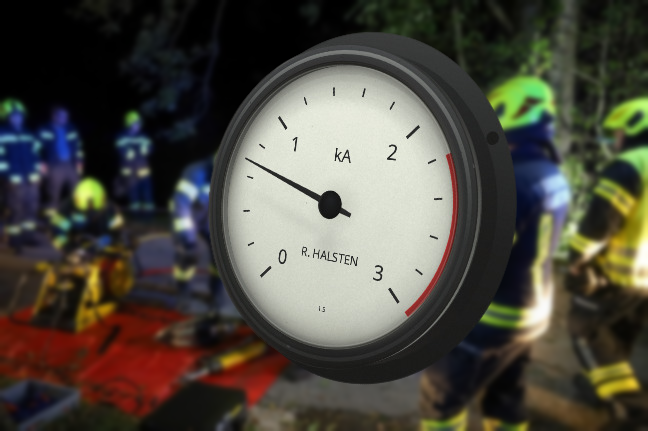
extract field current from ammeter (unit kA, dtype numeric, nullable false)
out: 0.7 kA
